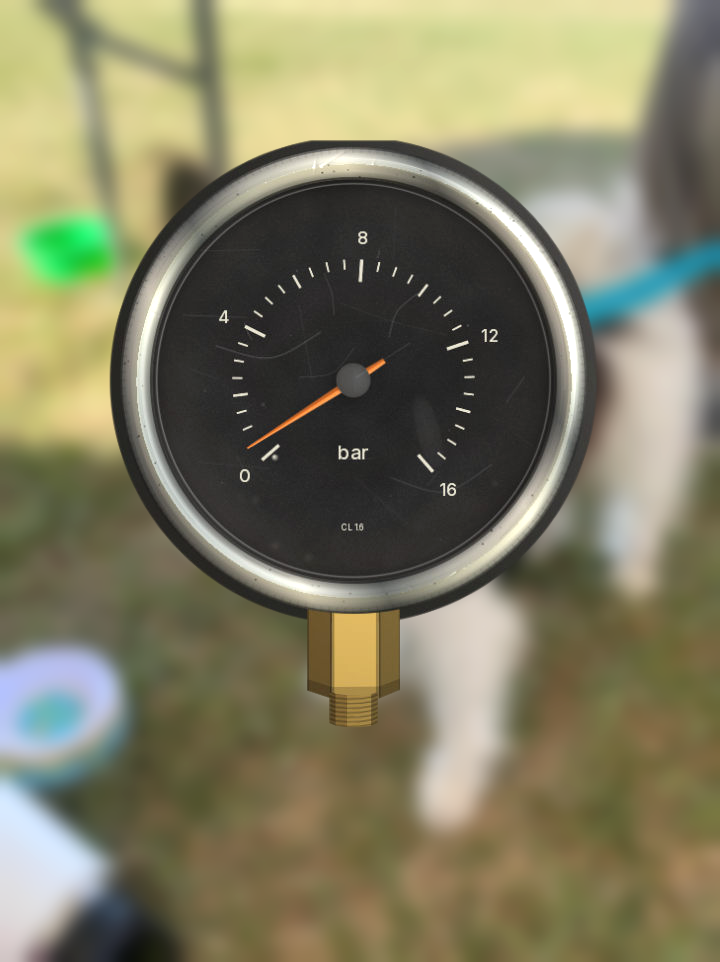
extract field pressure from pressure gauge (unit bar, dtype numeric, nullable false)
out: 0.5 bar
